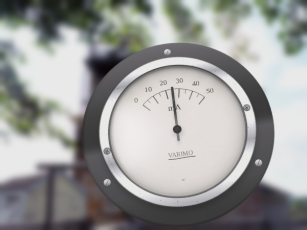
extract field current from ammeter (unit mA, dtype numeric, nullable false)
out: 25 mA
